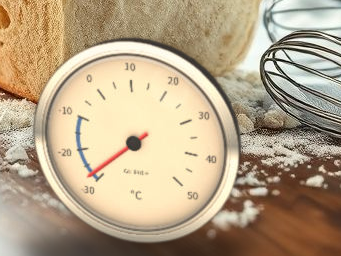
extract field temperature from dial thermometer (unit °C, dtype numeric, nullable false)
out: -27.5 °C
